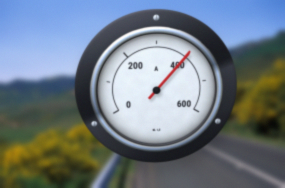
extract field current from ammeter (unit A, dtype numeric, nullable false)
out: 400 A
